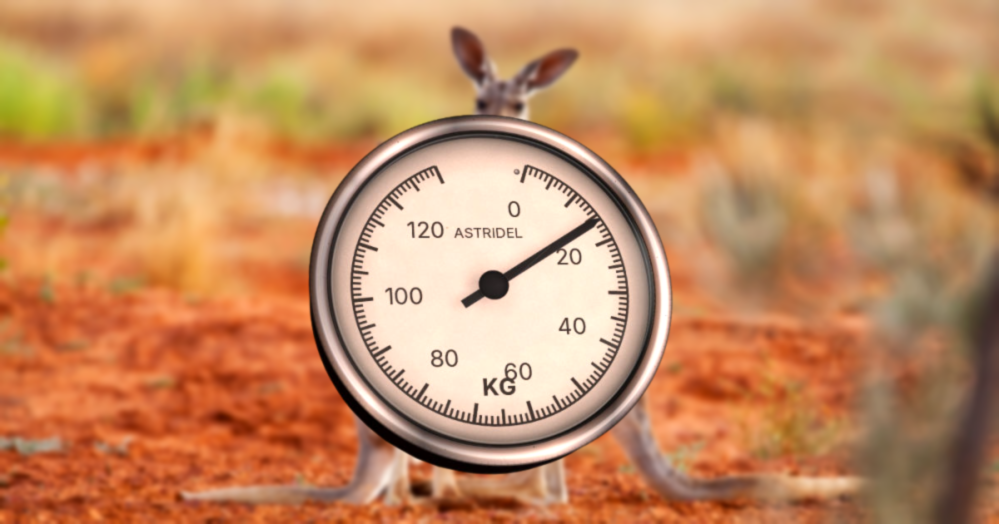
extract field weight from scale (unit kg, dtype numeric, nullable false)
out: 16 kg
